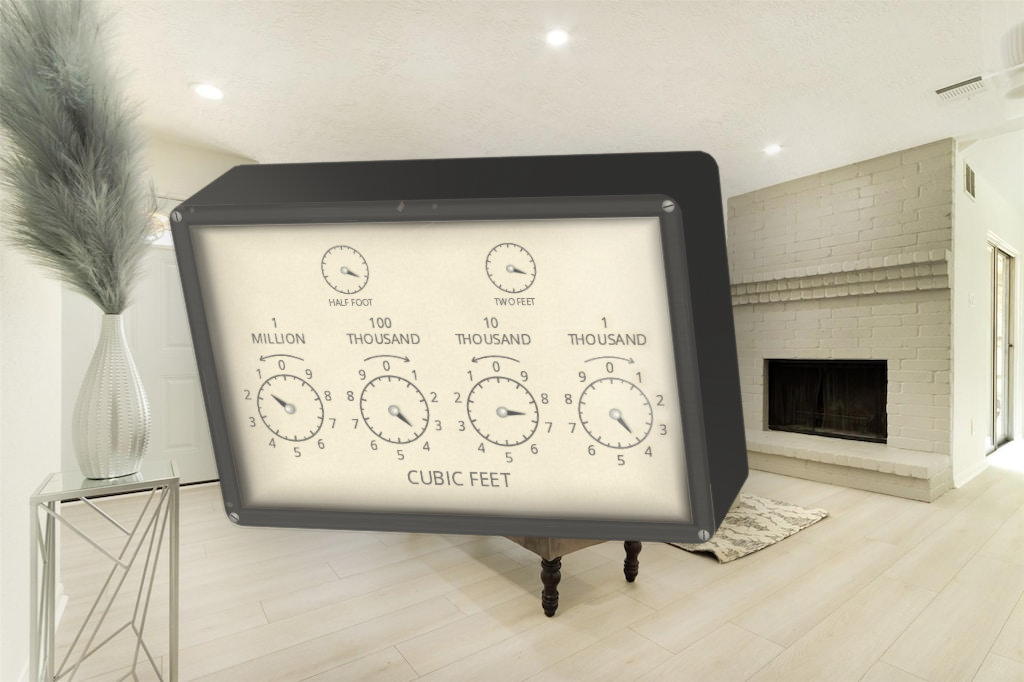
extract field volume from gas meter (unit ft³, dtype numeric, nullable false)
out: 137400 ft³
